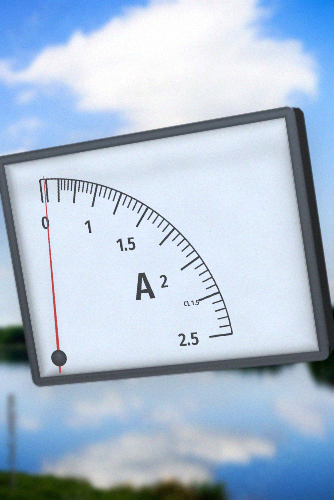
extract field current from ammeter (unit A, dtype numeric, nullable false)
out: 0.25 A
